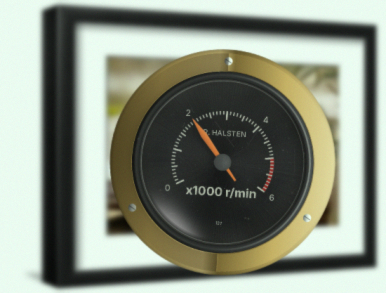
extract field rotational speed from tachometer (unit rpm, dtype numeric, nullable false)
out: 2000 rpm
